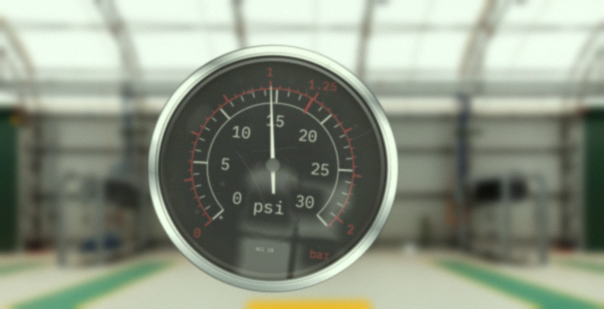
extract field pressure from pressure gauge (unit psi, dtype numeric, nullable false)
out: 14.5 psi
